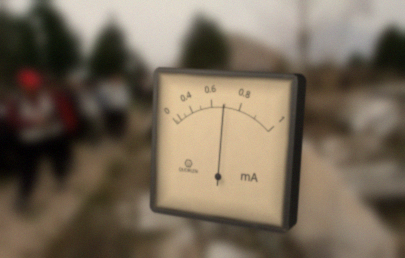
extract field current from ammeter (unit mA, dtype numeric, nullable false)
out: 0.7 mA
